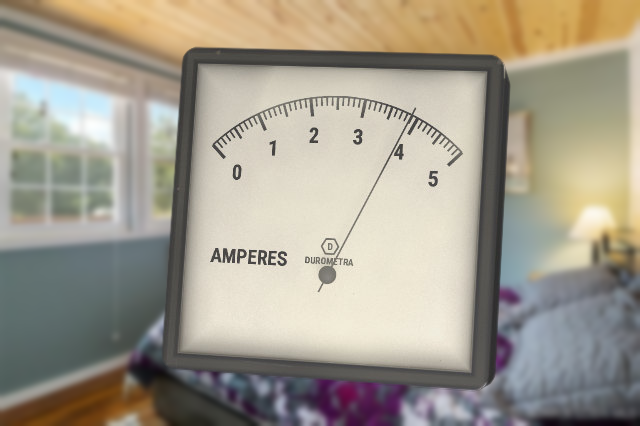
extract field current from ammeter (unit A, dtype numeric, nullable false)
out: 3.9 A
